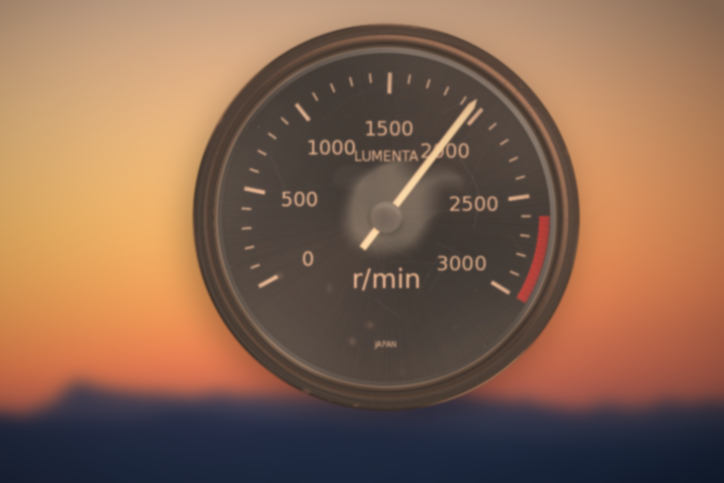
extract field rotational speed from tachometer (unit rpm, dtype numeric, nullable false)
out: 1950 rpm
